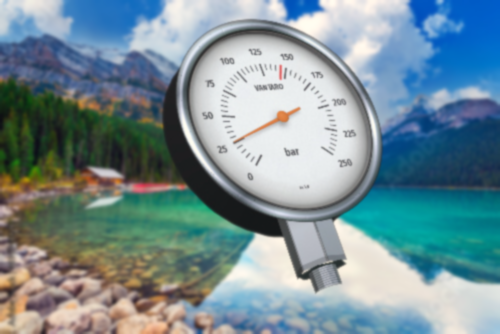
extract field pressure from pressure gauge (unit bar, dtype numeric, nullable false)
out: 25 bar
